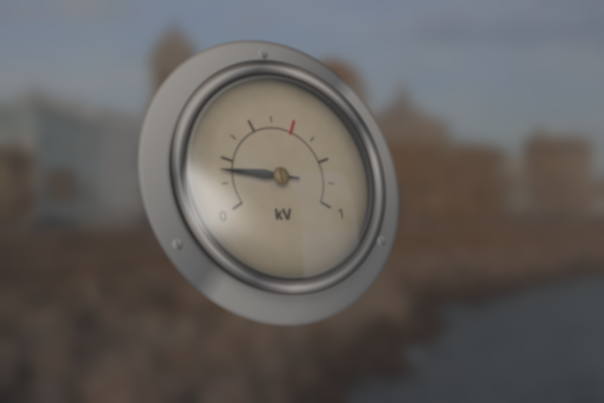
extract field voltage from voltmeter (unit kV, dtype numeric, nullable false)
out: 0.15 kV
